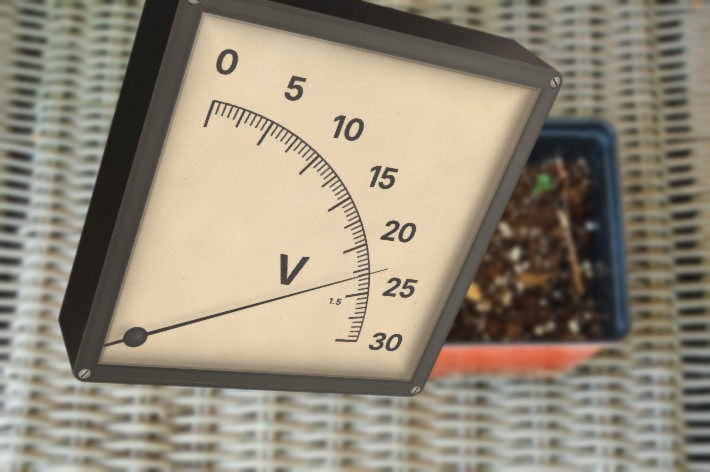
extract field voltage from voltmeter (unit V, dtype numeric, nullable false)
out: 22.5 V
